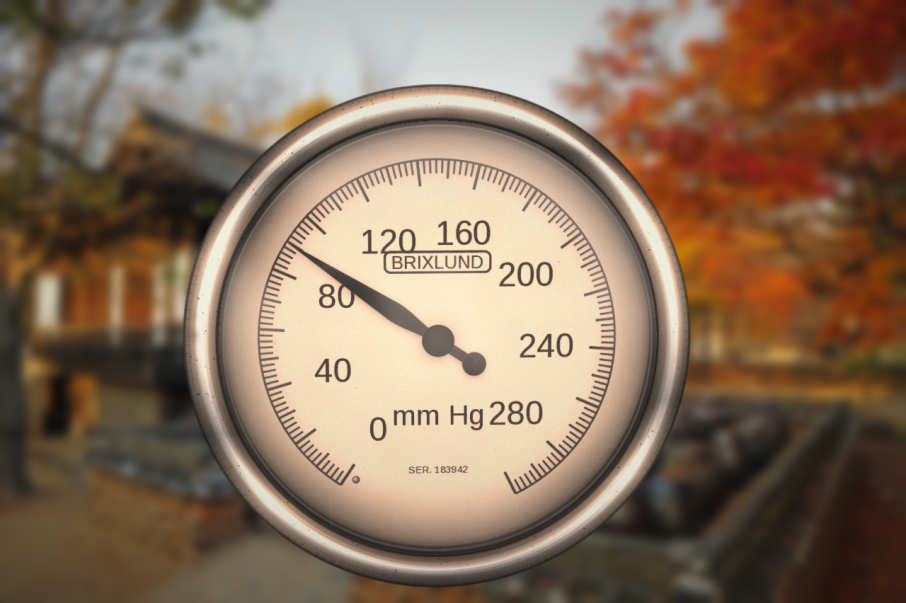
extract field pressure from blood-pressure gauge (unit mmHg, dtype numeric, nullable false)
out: 90 mmHg
